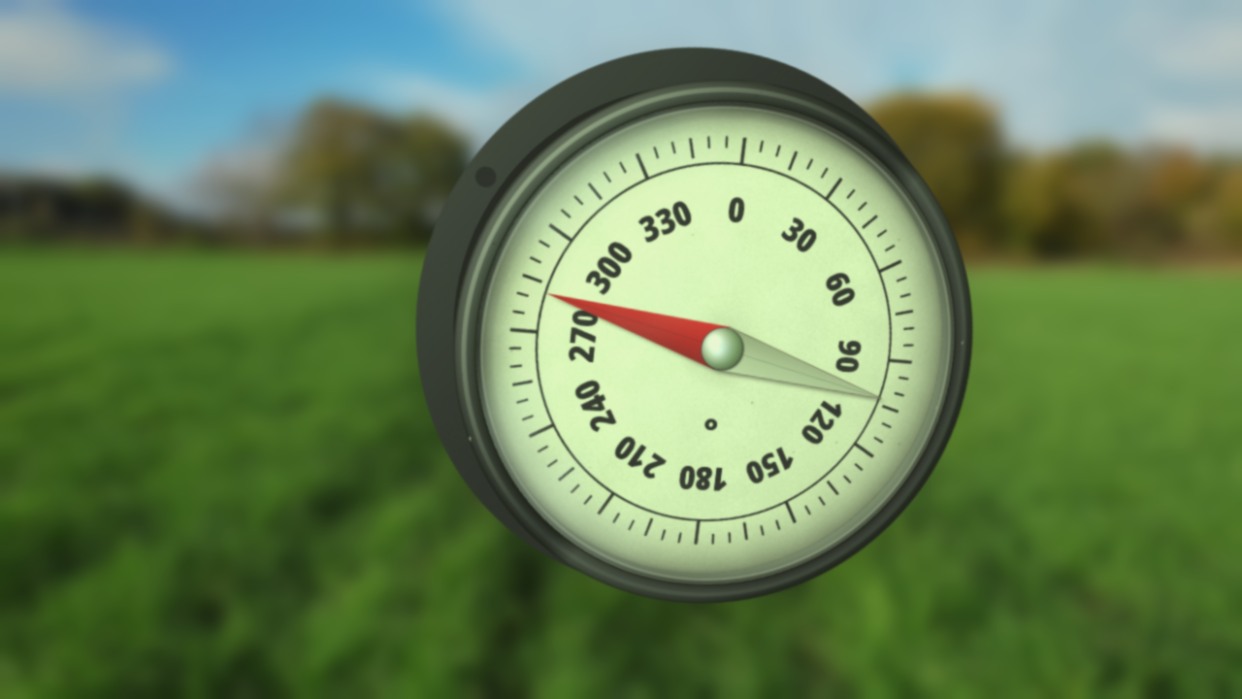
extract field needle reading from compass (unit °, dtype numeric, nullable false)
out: 282.5 °
